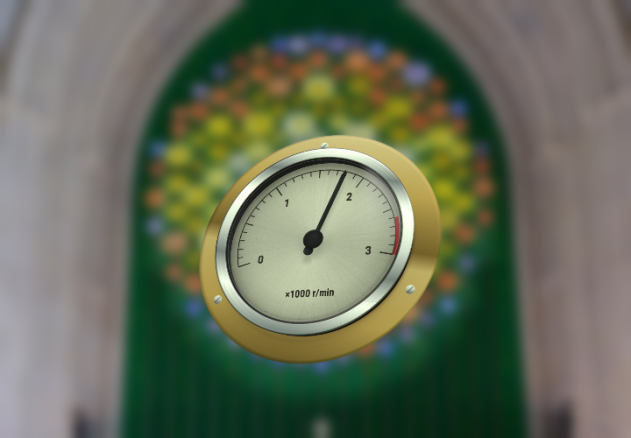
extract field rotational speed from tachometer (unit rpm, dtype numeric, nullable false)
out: 1800 rpm
